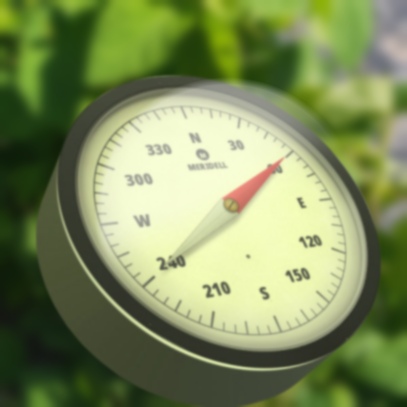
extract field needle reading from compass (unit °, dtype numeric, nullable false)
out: 60 °
